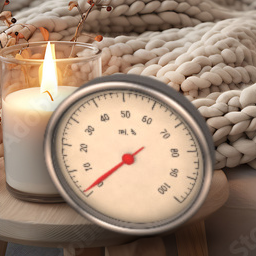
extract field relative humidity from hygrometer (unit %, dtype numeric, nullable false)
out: 2 %
